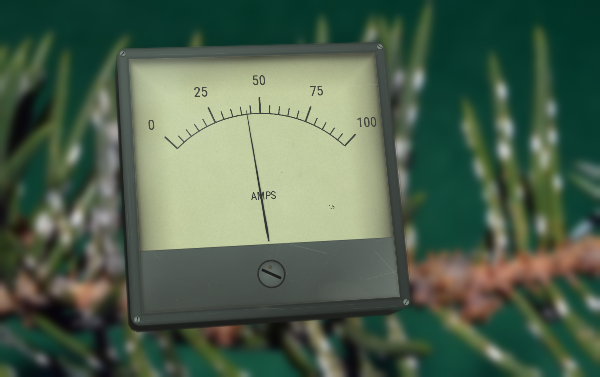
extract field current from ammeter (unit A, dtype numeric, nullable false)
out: 42.5 A
